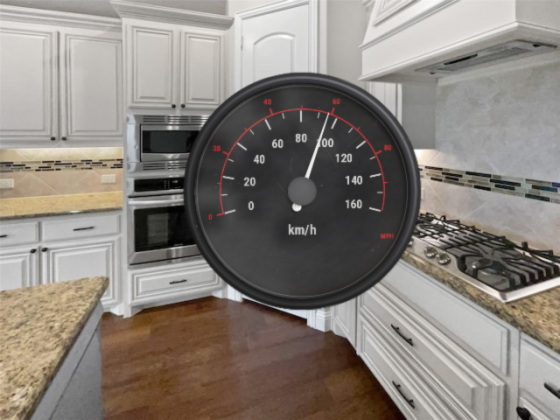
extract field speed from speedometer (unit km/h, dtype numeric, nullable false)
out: 95 km/h
